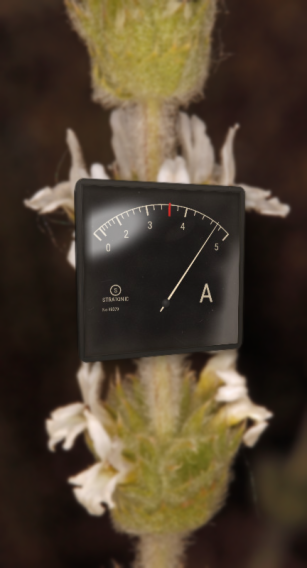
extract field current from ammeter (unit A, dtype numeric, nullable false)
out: 4.7 A
